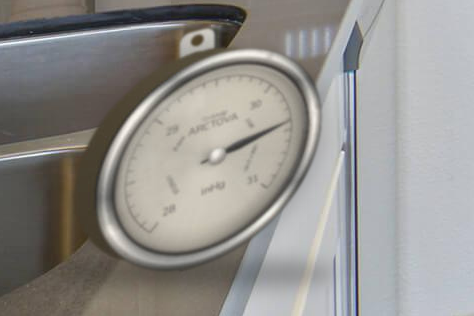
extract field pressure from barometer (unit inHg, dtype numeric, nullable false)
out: 30.4 inHg
